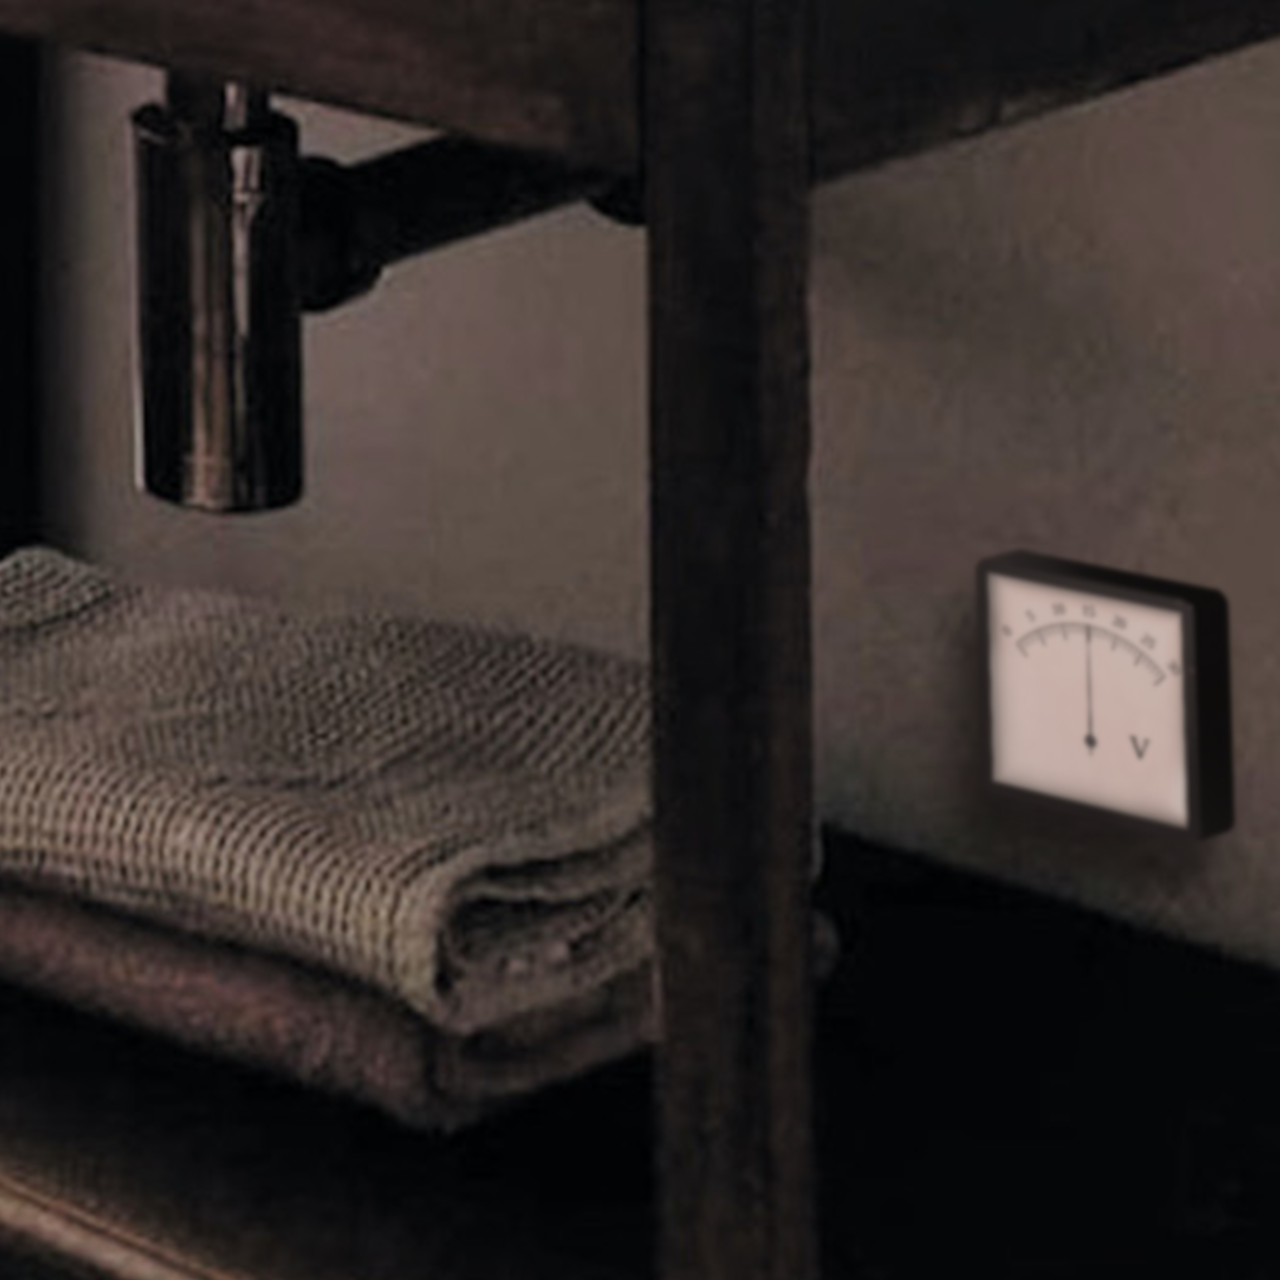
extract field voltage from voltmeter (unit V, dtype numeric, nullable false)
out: 15 V
